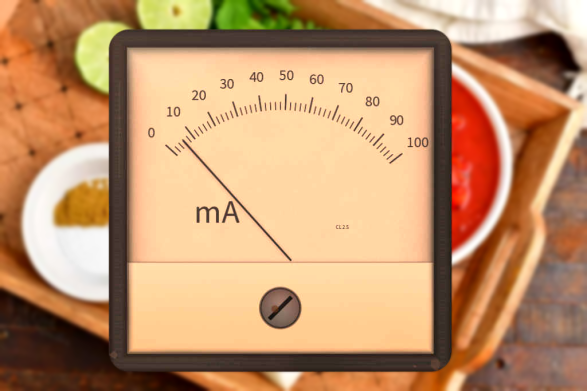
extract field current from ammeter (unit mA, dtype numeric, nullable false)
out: 6 mA
